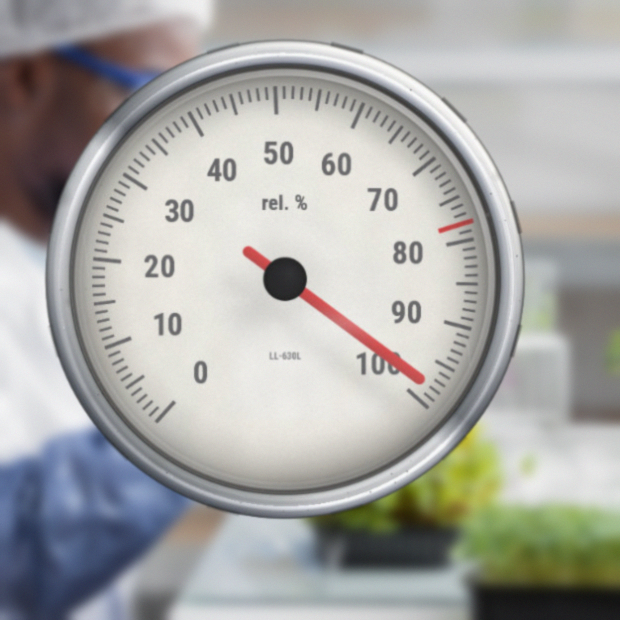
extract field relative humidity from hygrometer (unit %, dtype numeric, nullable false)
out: 98 %
